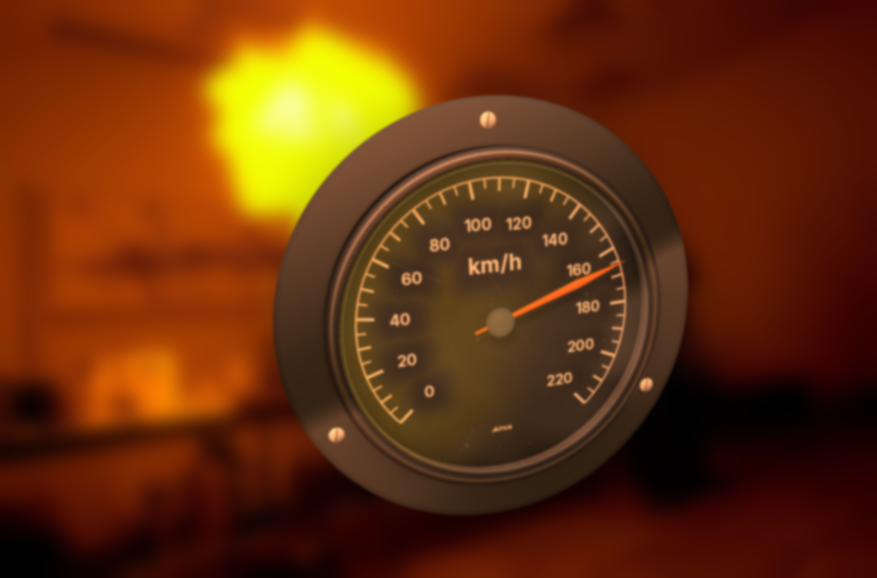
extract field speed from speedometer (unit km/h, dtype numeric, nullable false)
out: 165 km/h
